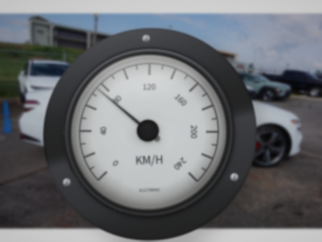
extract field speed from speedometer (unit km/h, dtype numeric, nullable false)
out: 75 km/h
